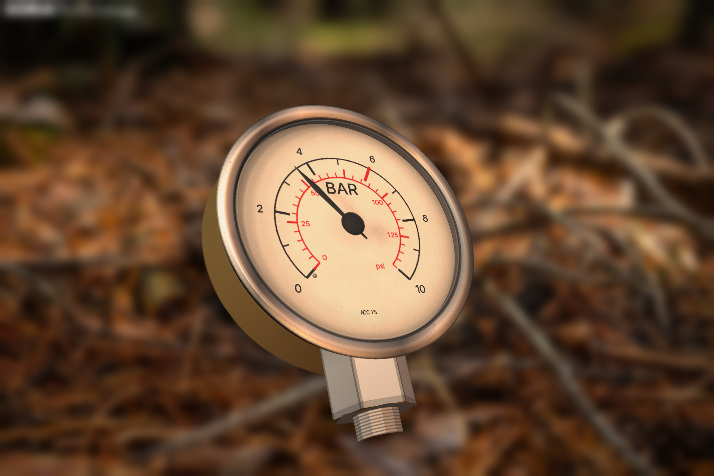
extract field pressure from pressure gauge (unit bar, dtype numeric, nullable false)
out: 3.5 bar
